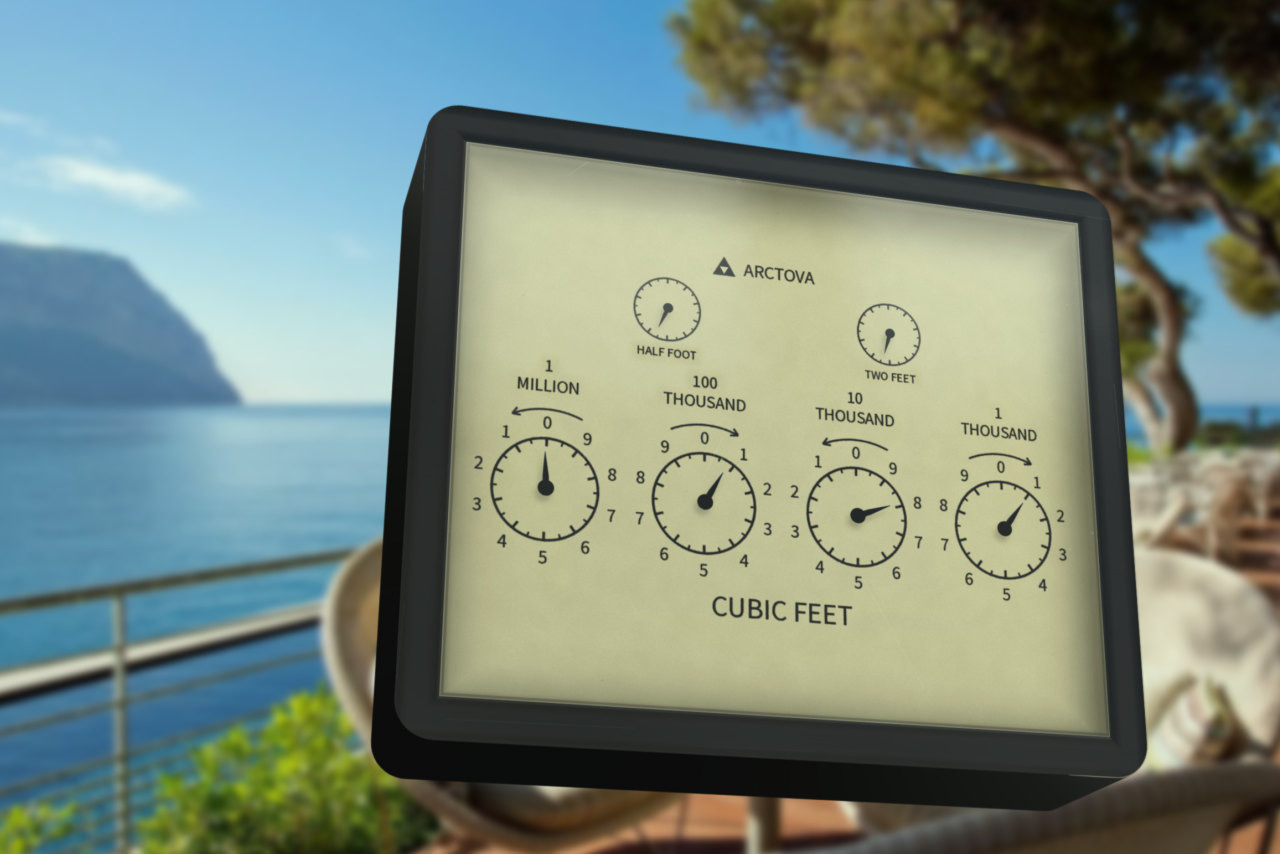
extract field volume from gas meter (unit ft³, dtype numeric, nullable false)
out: 8100 ft³
